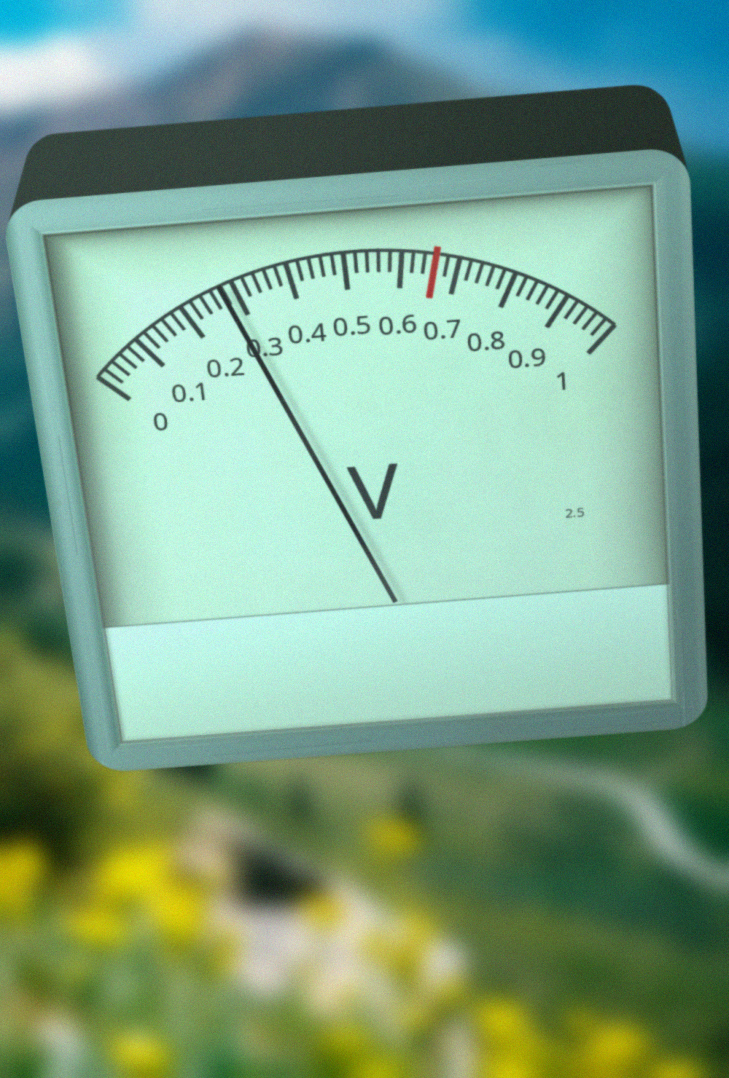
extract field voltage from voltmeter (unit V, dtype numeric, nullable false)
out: 0.28 V
